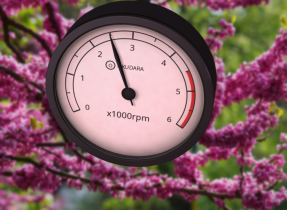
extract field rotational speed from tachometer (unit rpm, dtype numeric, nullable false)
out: 2500 rpm
